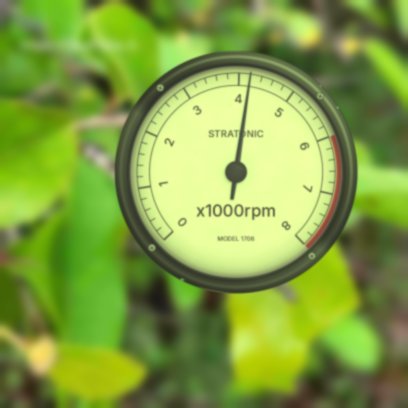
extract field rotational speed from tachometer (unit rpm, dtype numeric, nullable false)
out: 4200 rpm
